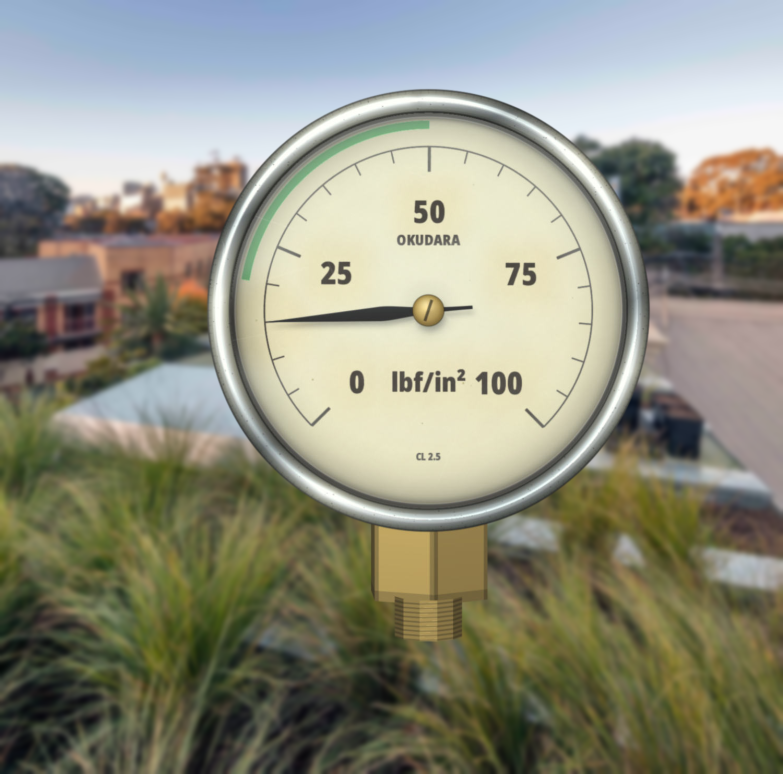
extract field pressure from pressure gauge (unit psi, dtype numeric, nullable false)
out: 15 psi
